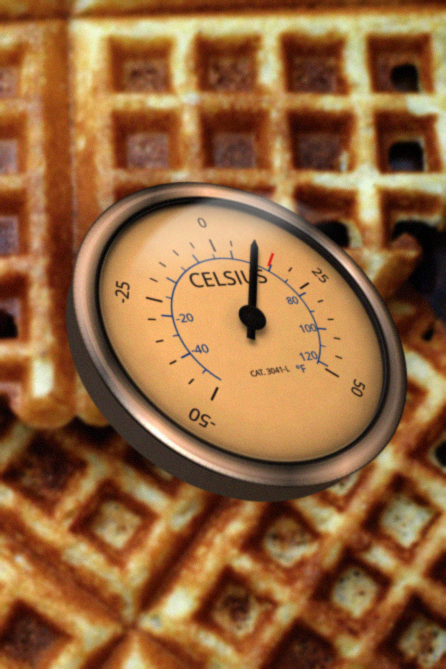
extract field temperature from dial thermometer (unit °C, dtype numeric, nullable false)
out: 10 °C
